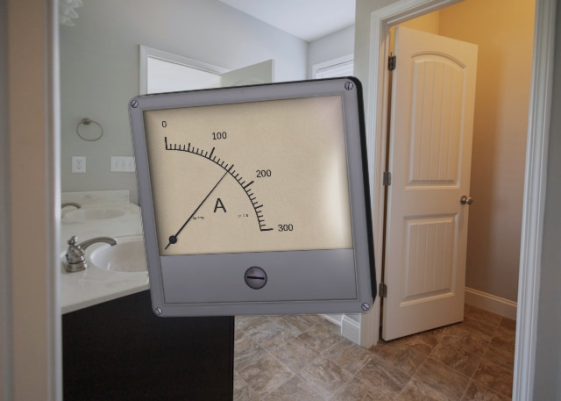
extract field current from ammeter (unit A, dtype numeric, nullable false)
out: 150 A
